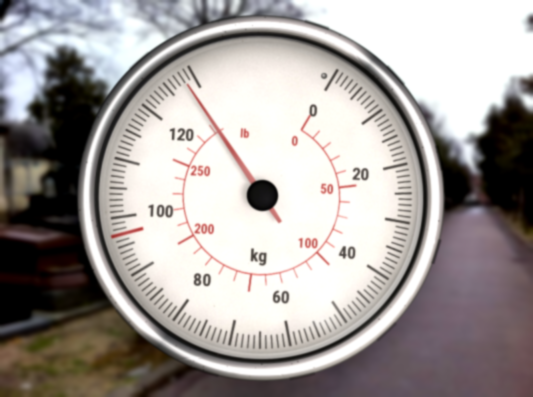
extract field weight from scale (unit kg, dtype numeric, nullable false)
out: 128 kg
